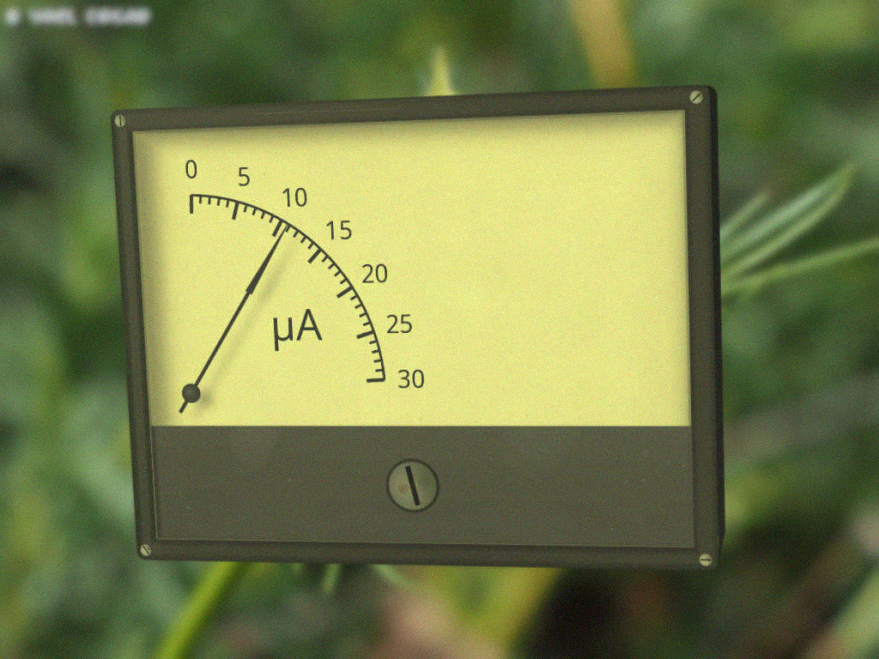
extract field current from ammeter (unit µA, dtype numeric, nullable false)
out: 11 µA
